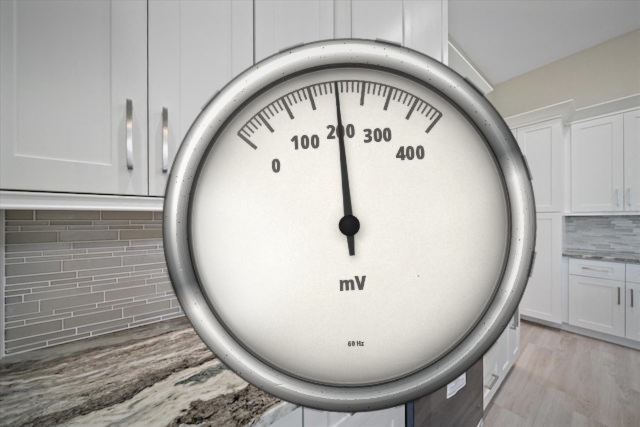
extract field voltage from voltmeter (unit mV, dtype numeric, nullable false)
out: 200 mV
